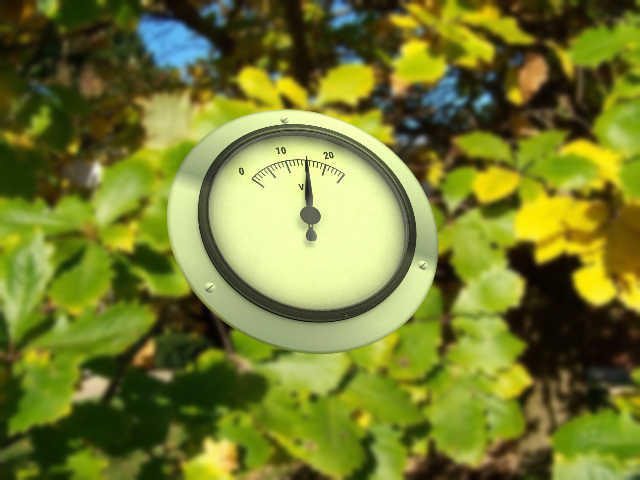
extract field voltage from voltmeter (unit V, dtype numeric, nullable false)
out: 15 V
